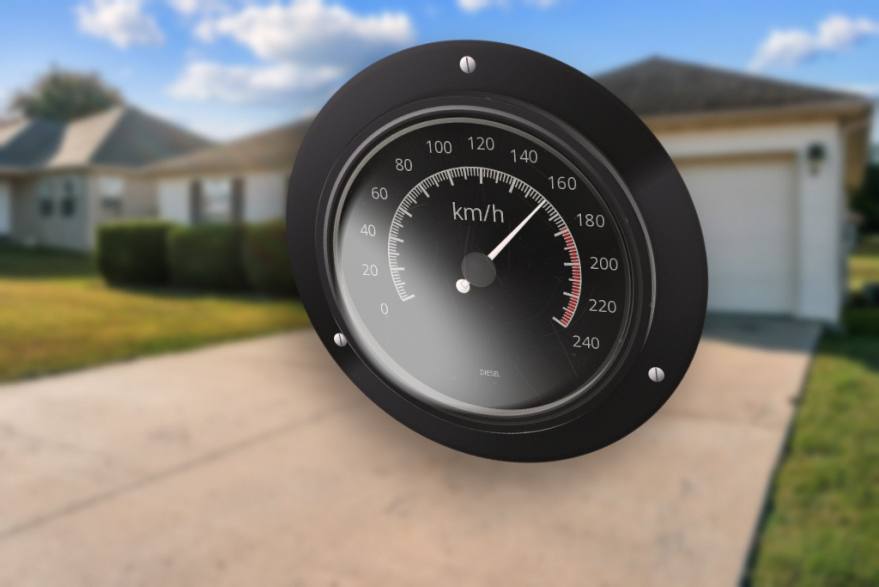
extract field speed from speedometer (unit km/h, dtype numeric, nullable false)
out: 160 km/h
